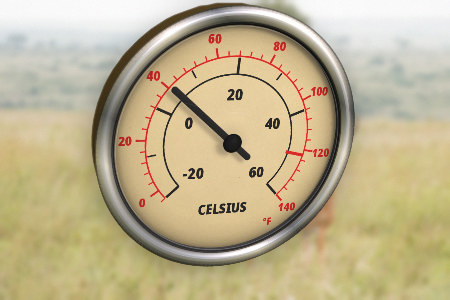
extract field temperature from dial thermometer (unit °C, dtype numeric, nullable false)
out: 5 °C
